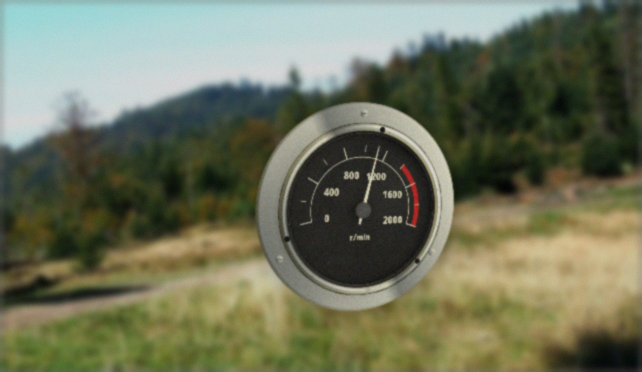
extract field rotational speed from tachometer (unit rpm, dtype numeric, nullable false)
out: 1100 rpm
